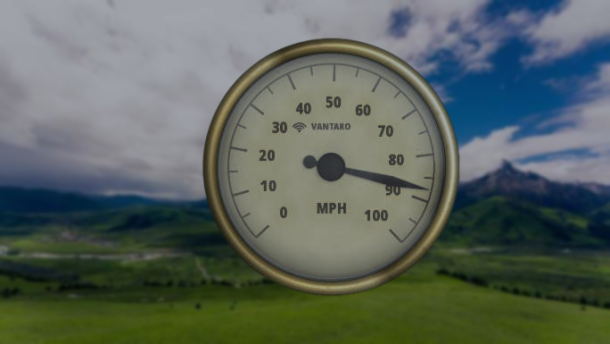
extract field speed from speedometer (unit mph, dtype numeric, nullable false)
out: 87.5 mph
